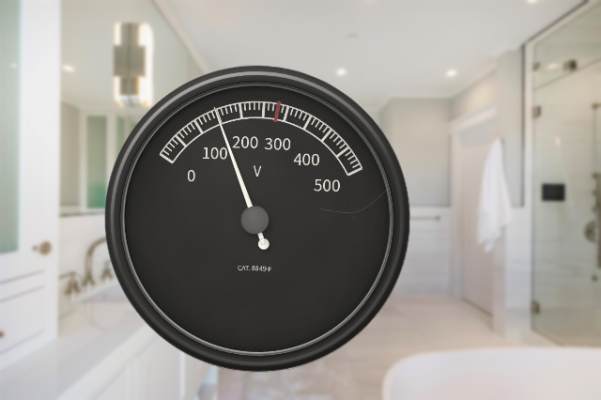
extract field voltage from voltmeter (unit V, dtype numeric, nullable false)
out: 150 V
